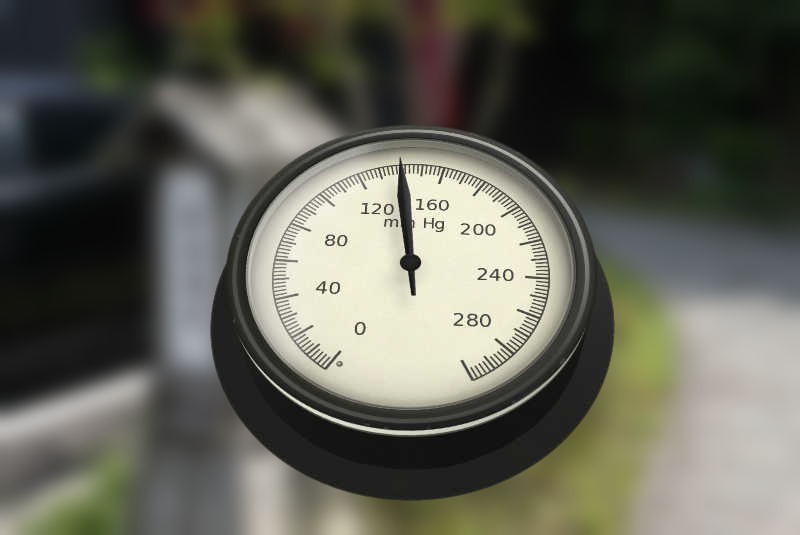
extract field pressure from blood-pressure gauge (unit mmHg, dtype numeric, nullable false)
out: 140 mmHg
